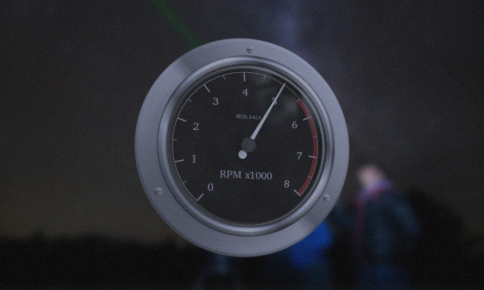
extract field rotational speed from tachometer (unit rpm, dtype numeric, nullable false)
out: 5000 rpm
